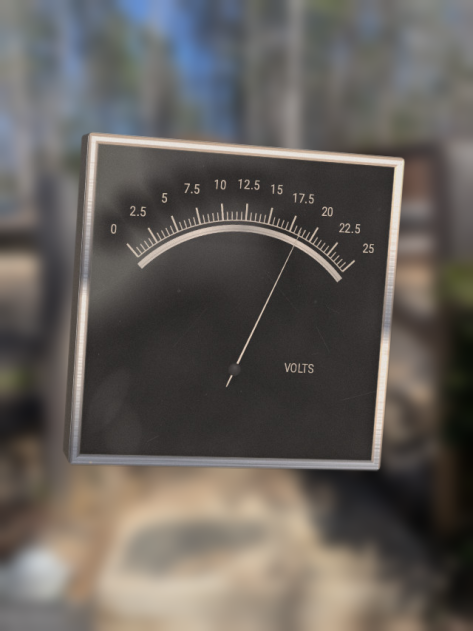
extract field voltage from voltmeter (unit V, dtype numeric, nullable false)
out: 18.5 V
